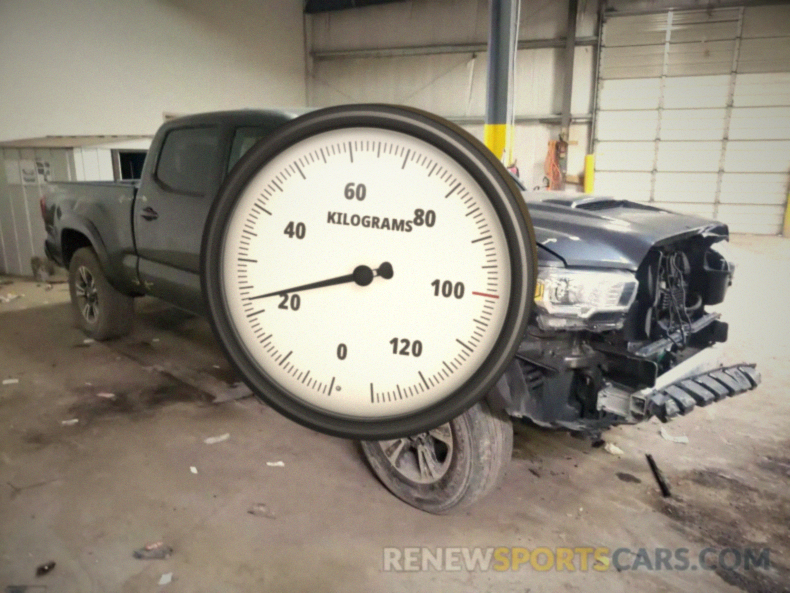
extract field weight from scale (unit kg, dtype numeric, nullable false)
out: 23 kg
